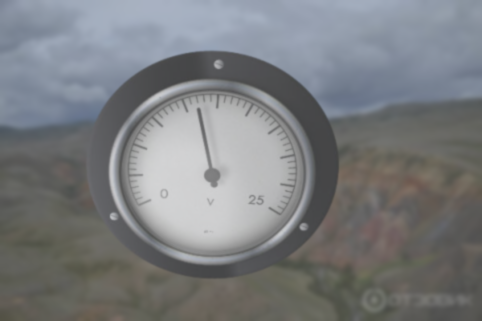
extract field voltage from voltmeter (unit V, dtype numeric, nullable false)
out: 11 V
